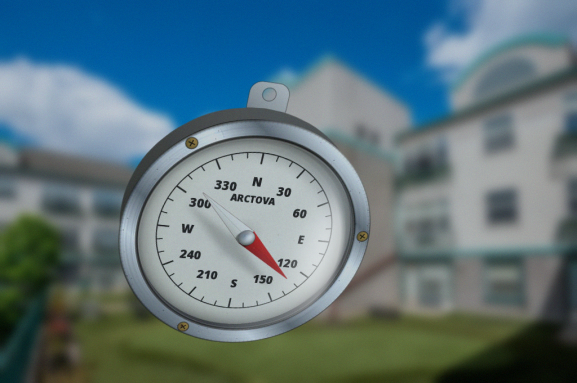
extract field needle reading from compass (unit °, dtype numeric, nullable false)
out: 130 °
